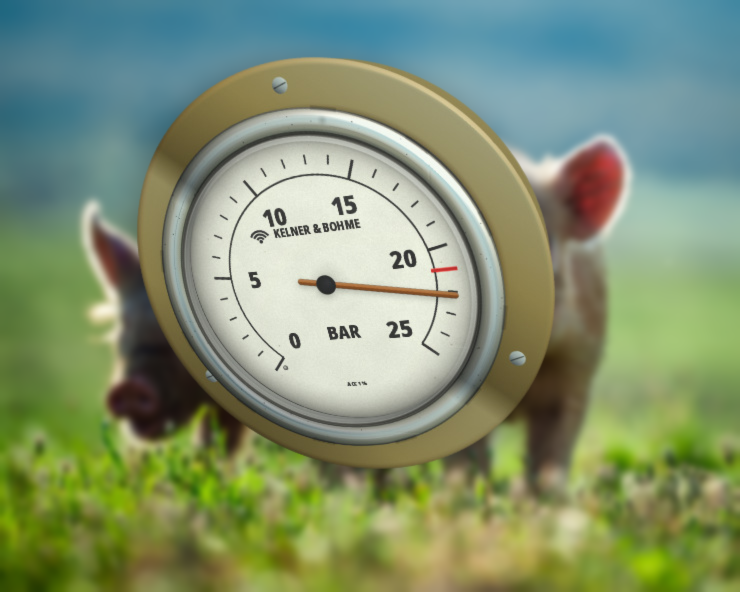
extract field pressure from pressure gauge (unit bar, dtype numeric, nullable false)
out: 22 bar
